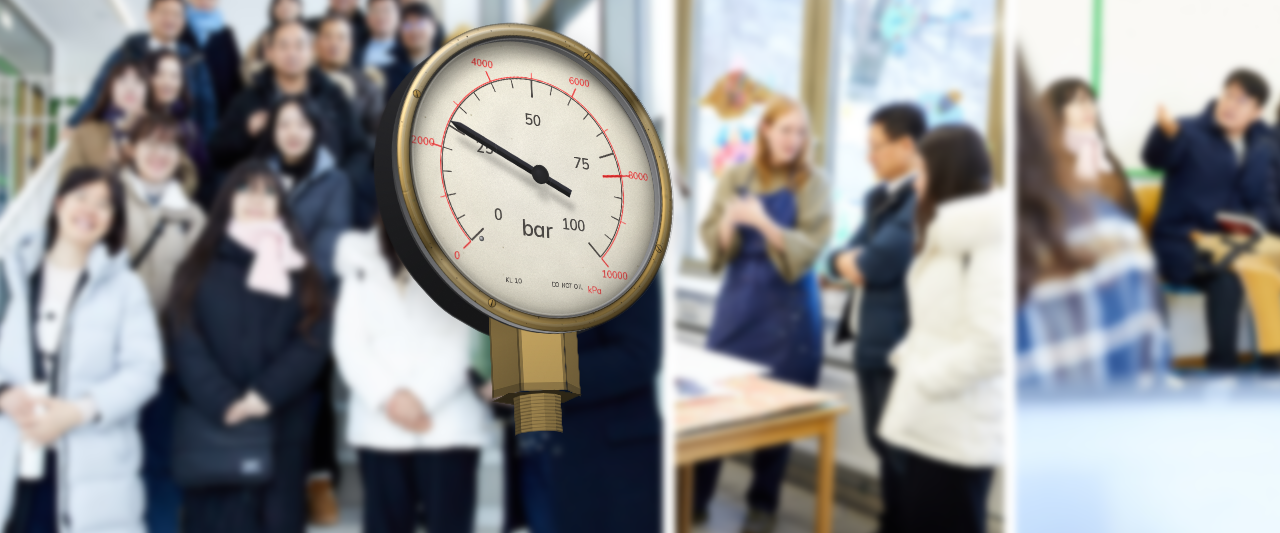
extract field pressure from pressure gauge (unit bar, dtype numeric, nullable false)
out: 25 bar
